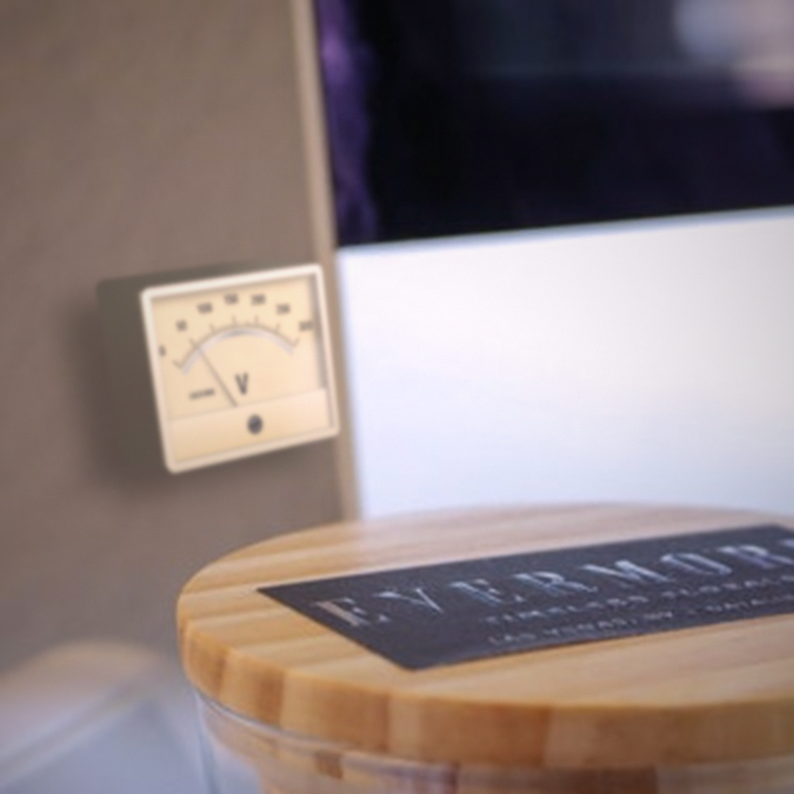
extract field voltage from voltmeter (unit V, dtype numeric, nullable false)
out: 50 V
